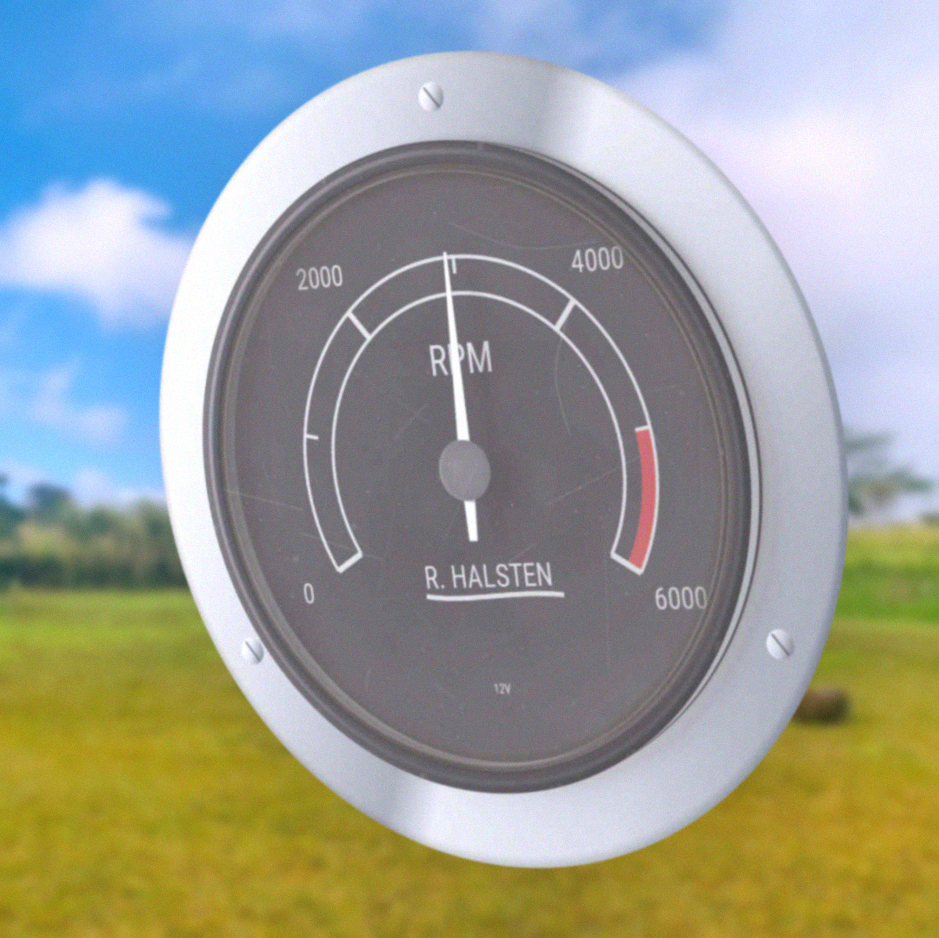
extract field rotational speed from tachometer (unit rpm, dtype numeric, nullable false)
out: 3000 rpm
